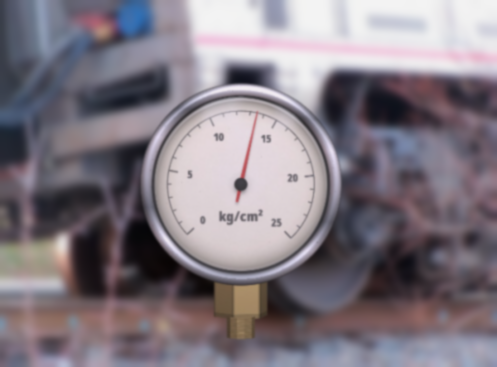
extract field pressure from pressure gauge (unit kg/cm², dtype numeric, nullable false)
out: 13.5 kg/cm²
